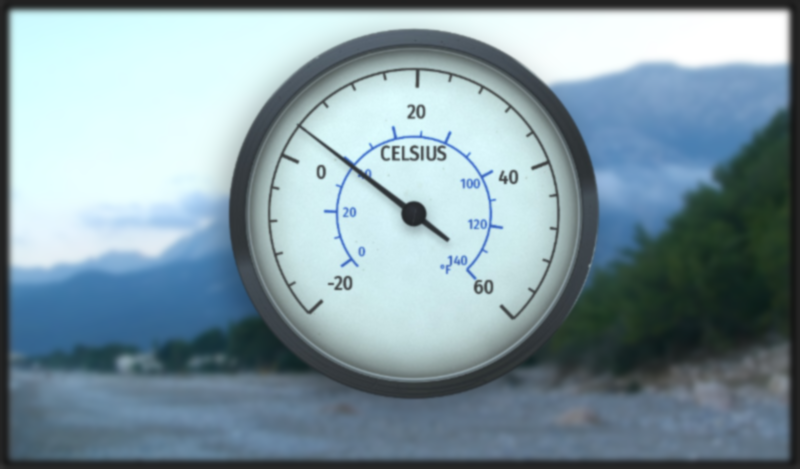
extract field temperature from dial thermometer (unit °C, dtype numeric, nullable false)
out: 4 °C
